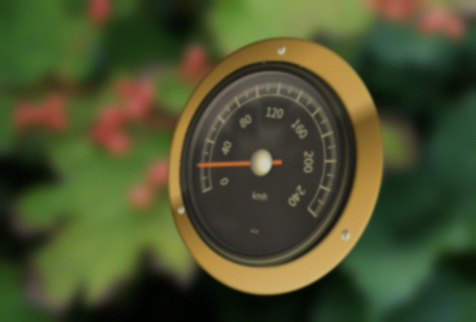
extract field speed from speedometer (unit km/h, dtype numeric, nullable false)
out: 20 km/h
